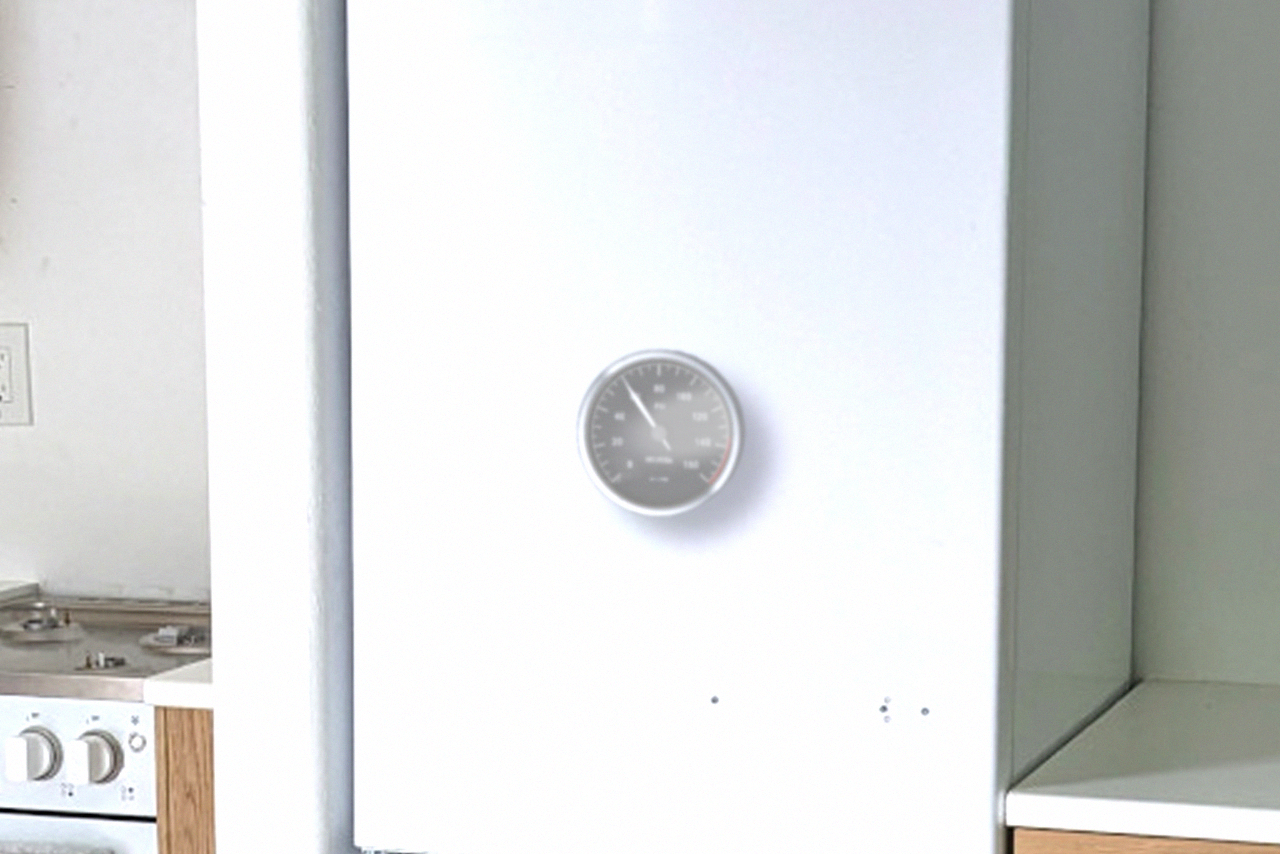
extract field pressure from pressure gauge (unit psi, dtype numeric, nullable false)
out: 60 psi
